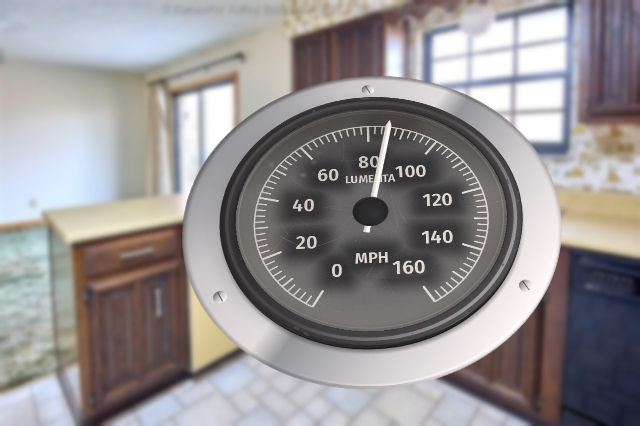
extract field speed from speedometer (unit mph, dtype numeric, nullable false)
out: 86 mph
